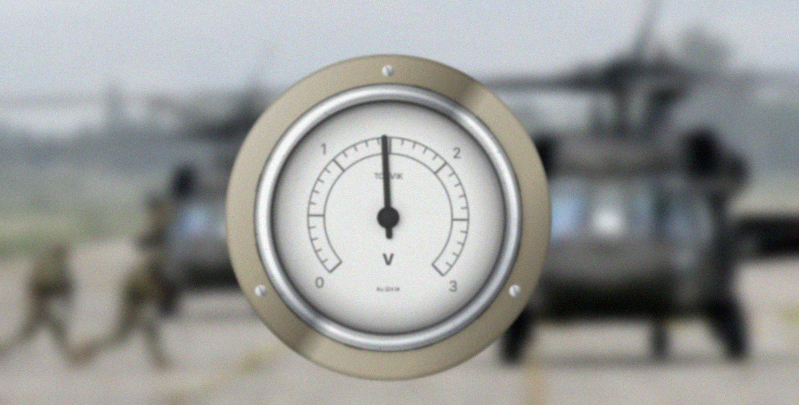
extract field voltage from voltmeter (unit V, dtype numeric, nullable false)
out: 1.45 V
